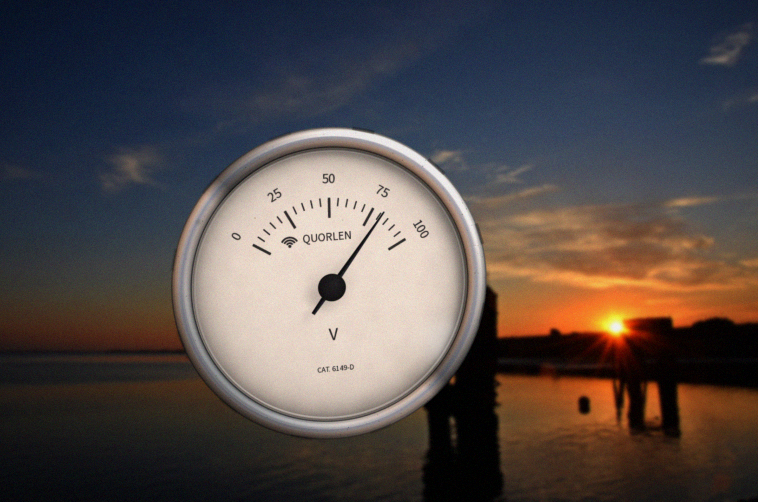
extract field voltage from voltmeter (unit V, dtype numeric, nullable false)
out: 80 V
